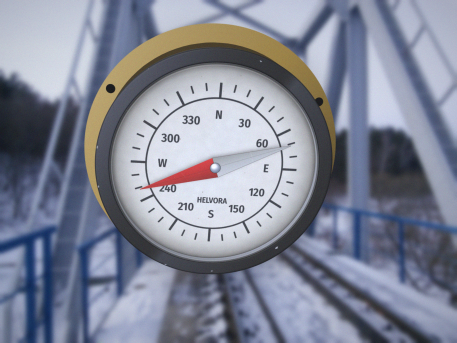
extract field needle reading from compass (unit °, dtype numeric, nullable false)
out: 250 °
